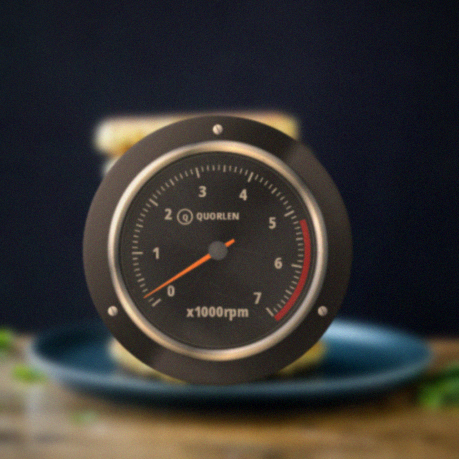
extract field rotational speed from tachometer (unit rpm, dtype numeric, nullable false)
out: 200 rpm
